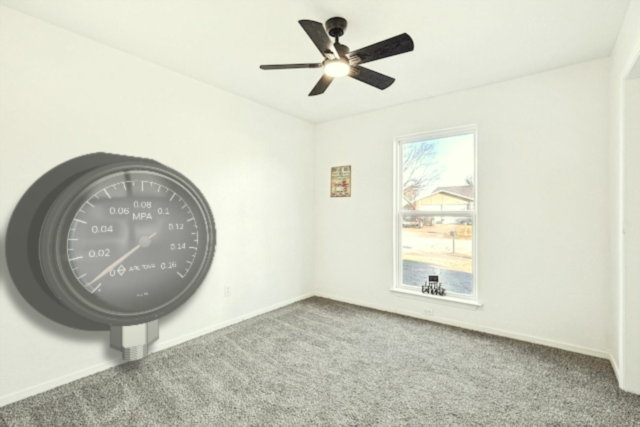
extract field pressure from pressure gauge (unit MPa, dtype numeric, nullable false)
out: 0.005 MPa
